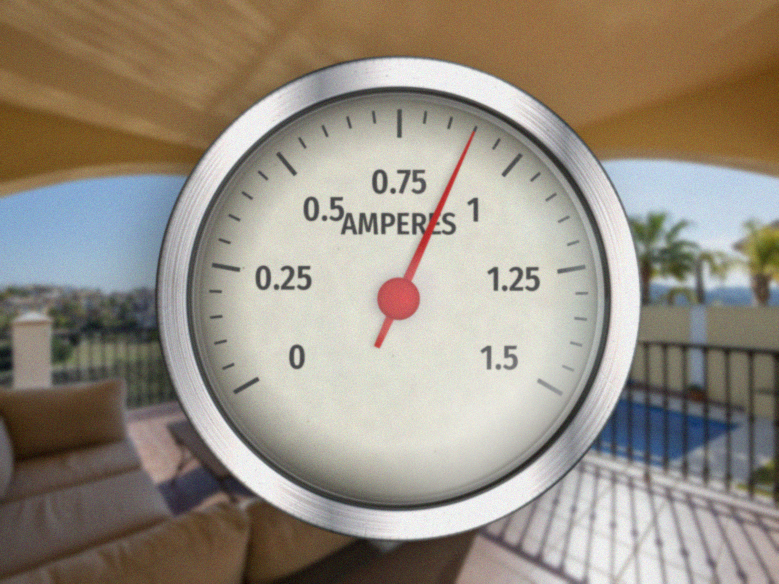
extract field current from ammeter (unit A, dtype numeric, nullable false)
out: 0.9 A
